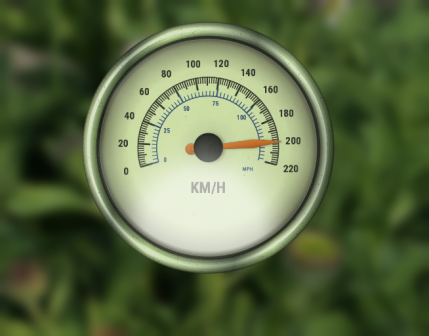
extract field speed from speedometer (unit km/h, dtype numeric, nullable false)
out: 200 km/h
